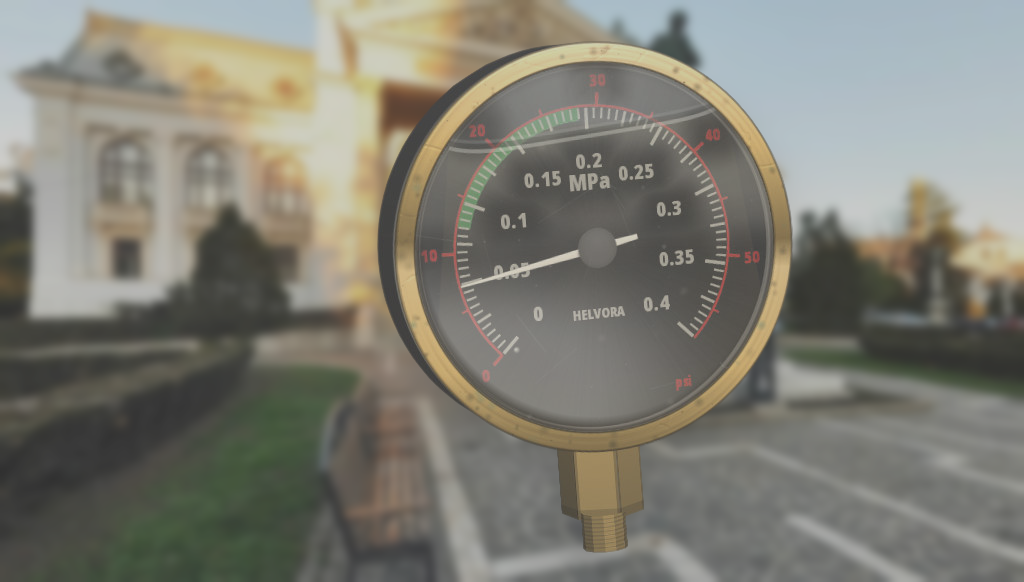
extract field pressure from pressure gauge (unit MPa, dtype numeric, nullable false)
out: 0.05 MPa
